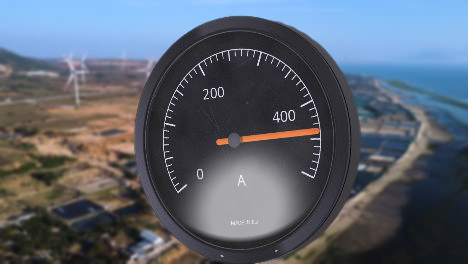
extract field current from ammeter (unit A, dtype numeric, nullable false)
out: 440 A
